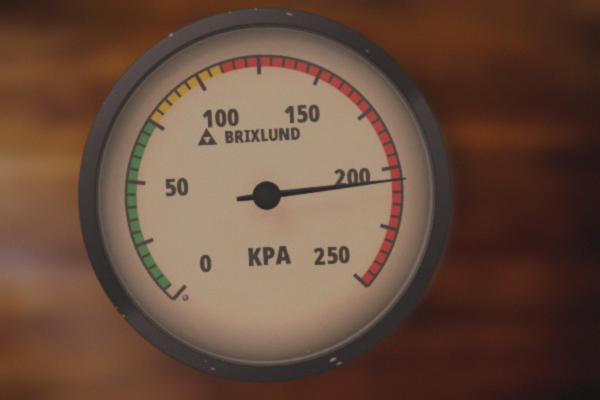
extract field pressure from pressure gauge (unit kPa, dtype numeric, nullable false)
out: 205 kPa
